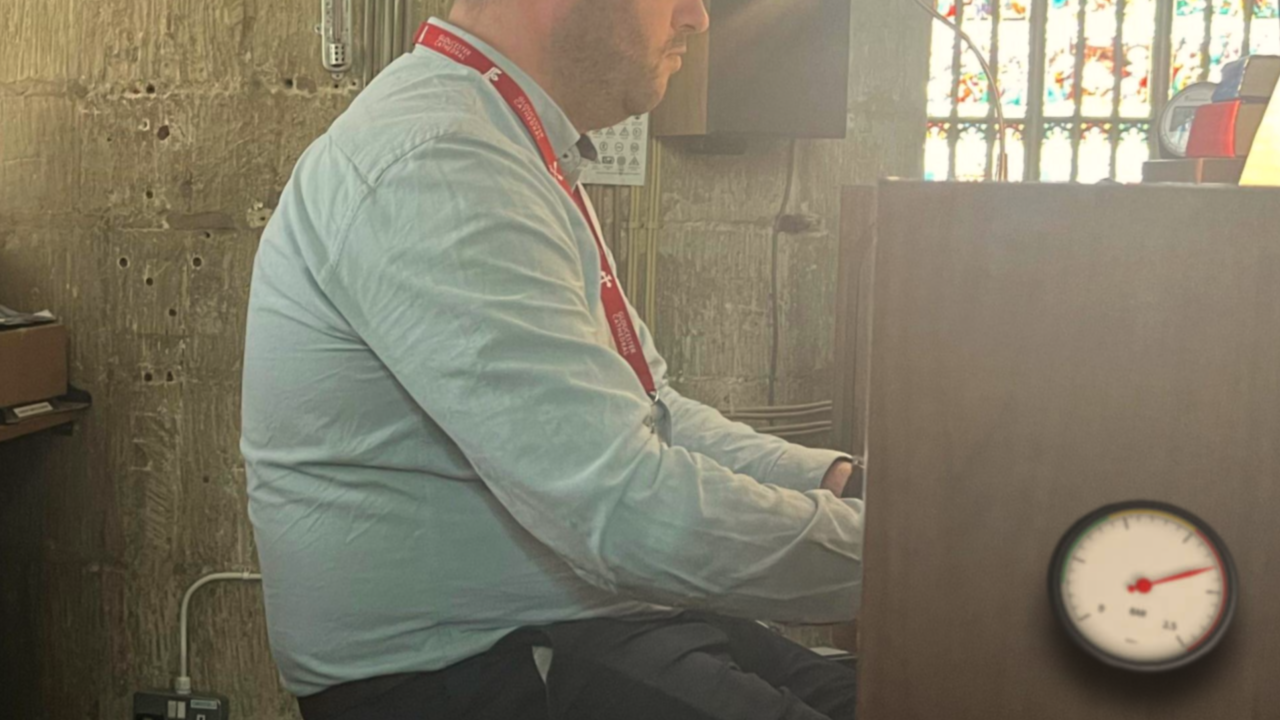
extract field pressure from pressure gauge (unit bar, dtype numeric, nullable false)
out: 1.8 bar
